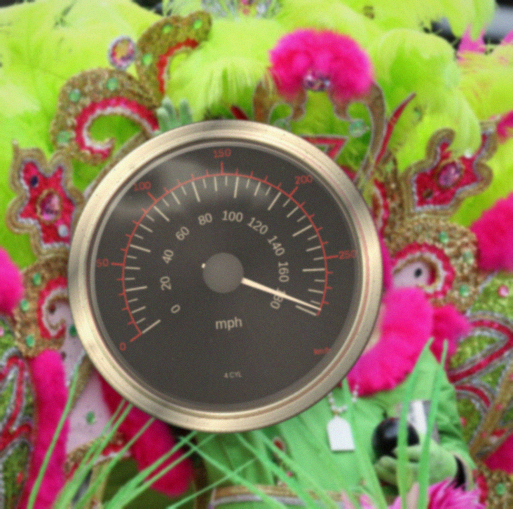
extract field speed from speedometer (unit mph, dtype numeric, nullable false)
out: 177.5 mph
